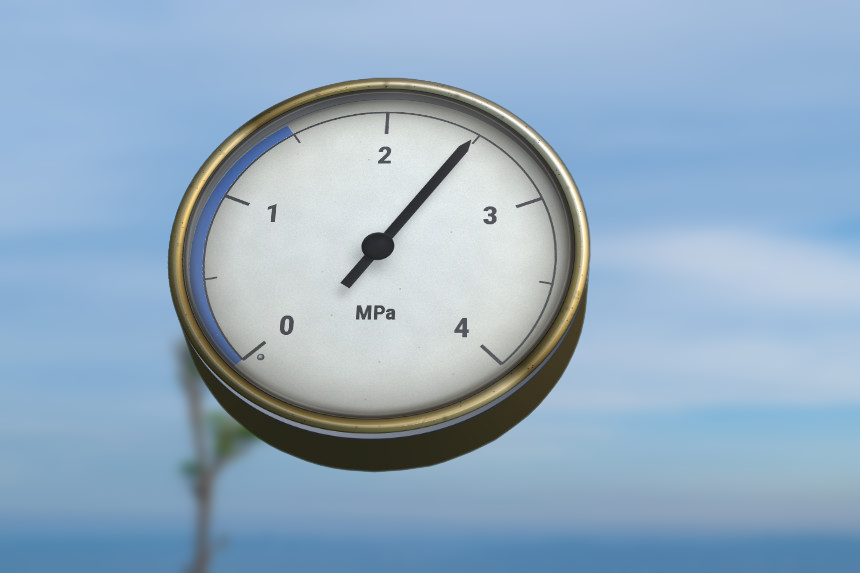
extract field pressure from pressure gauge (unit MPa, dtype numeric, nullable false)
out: 2.5 MPa
